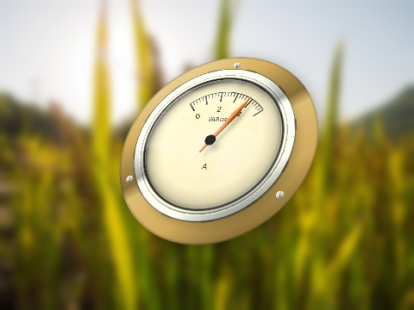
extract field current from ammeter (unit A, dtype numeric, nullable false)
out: 4 A
